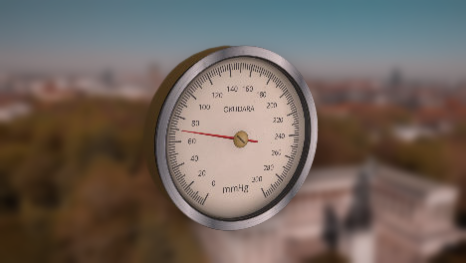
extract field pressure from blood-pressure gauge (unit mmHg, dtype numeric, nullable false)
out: 70 mmHg
